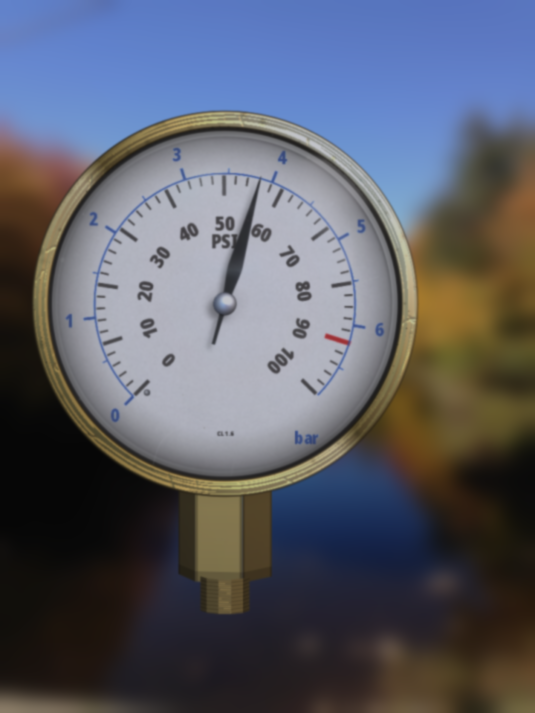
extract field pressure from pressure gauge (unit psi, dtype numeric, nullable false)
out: 56 psi
